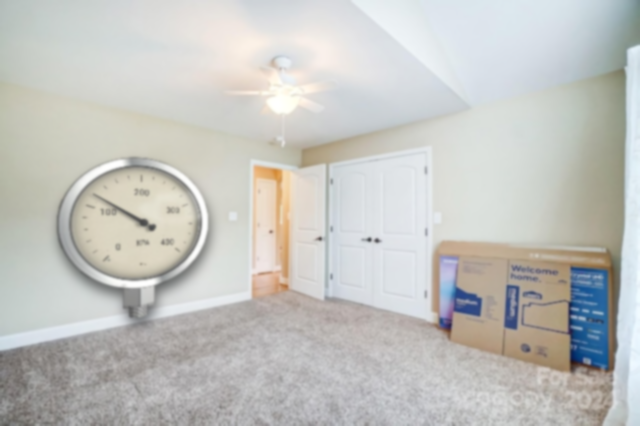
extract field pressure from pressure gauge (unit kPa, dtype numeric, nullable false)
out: 120 kPa
